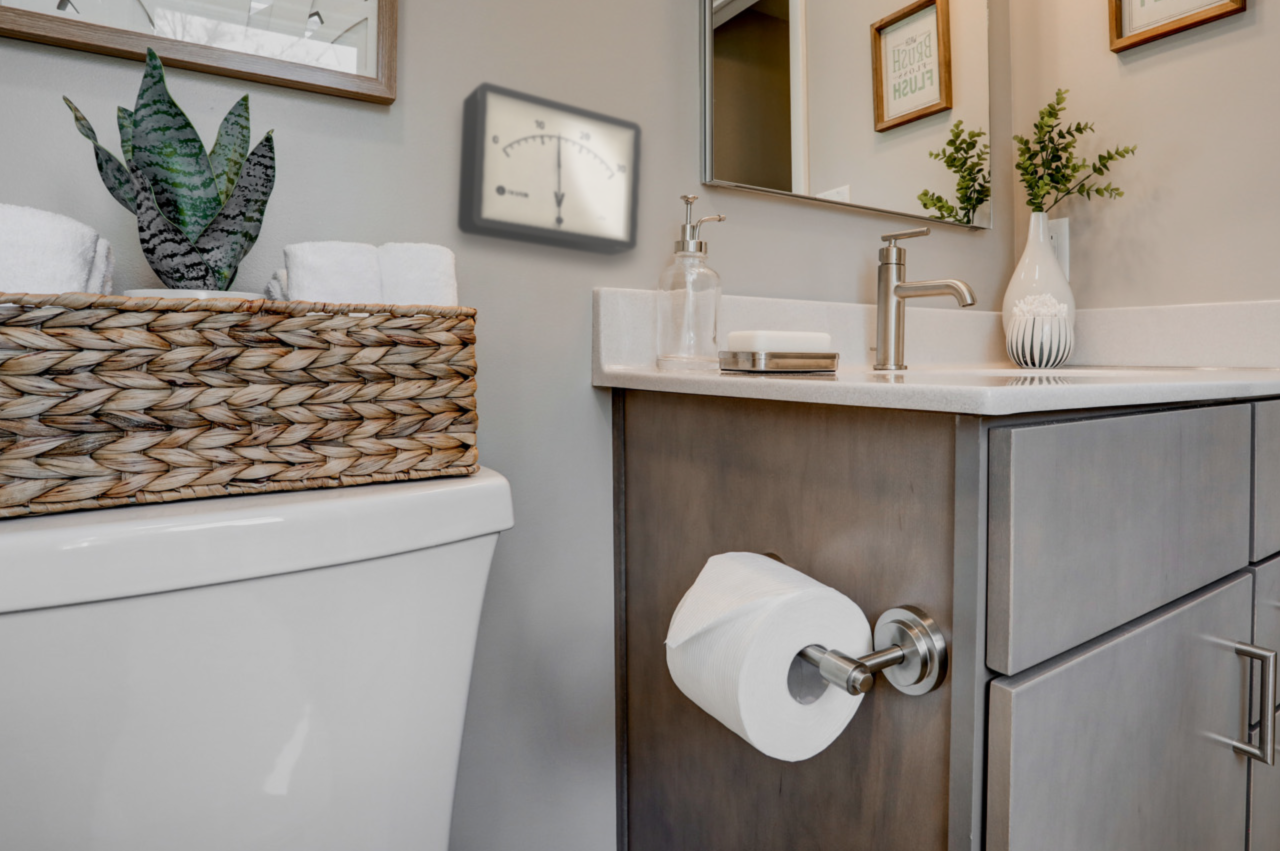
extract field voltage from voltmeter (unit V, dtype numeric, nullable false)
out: 14 V
